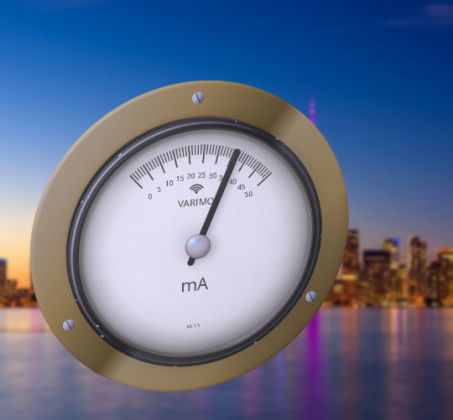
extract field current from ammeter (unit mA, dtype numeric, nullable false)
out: 35 mA
